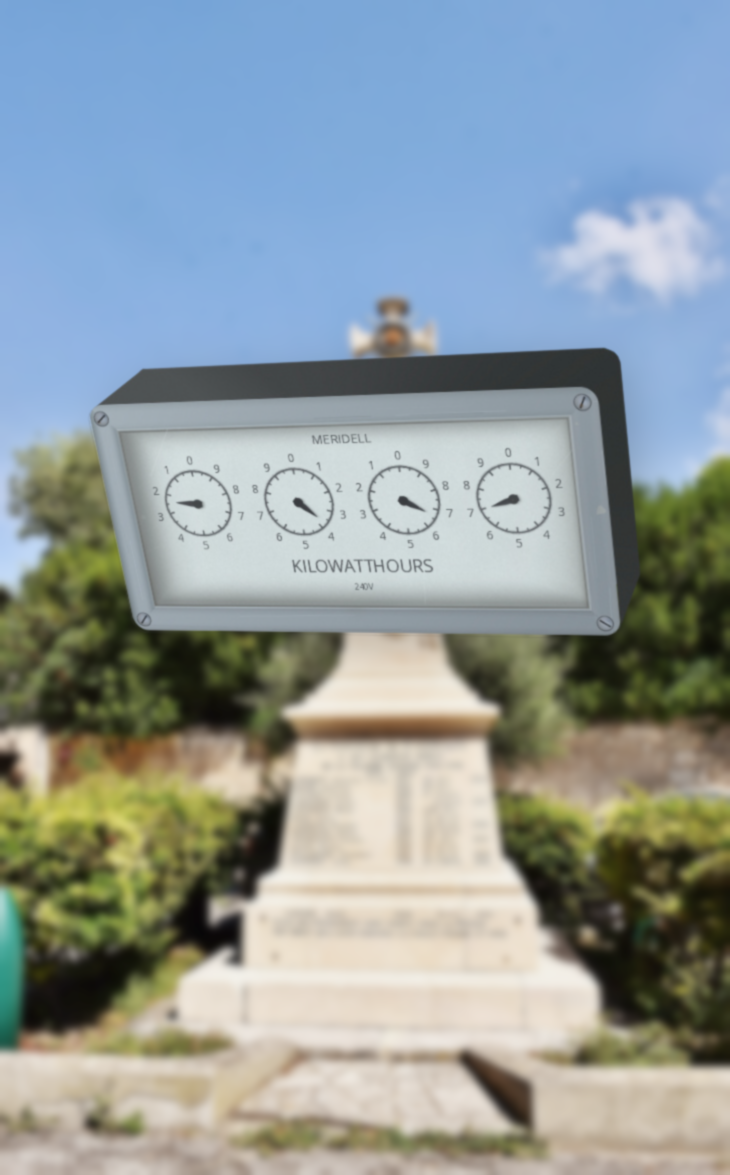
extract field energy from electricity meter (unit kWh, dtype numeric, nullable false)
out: 2367 kWh
